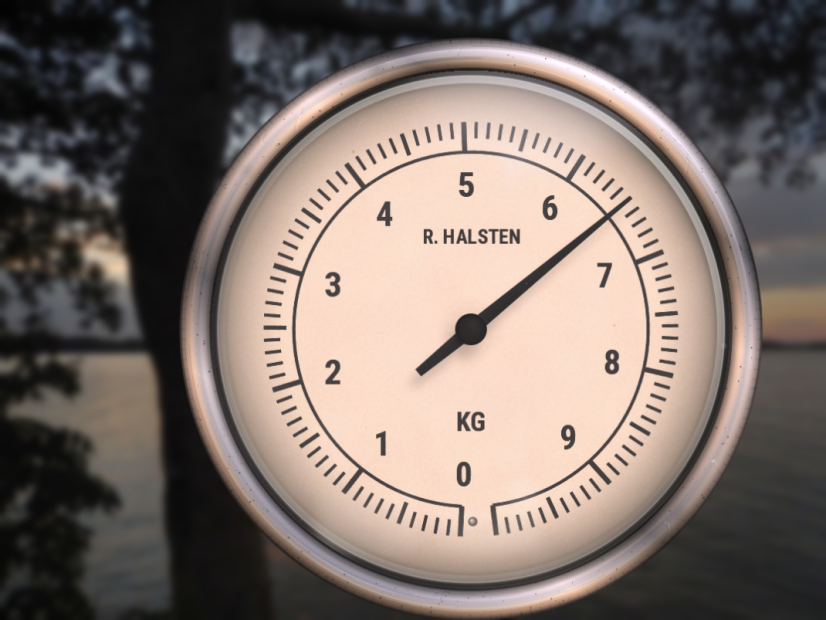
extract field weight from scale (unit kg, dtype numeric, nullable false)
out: 6.5 kg
